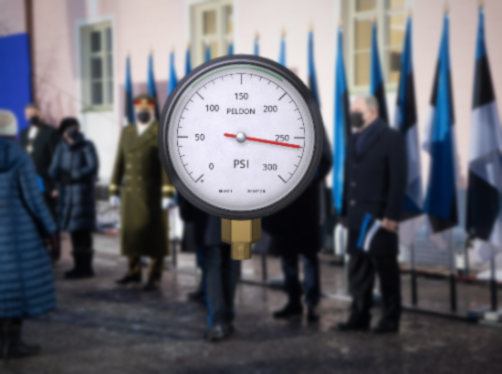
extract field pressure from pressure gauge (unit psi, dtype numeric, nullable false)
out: 260 psi
